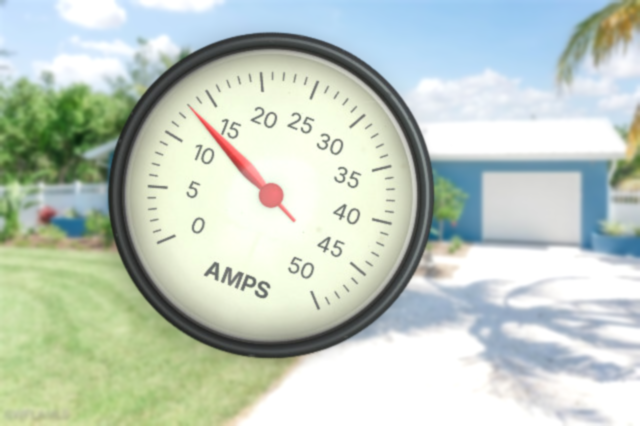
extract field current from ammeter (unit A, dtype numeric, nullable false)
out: 13 A
